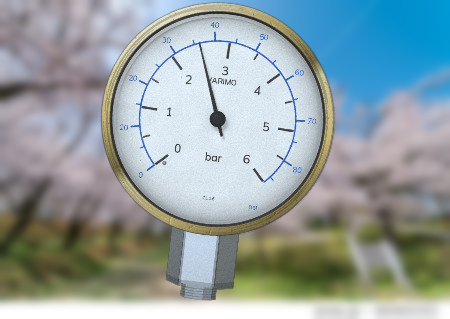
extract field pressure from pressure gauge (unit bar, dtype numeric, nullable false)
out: 2.5 bar
